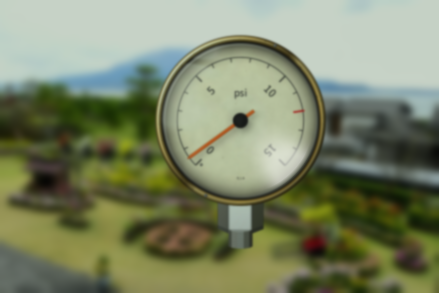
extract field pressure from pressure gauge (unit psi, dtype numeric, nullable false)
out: 0.5 psi
